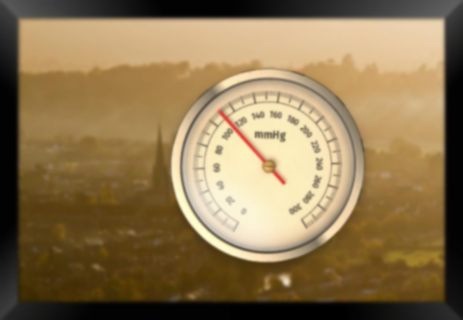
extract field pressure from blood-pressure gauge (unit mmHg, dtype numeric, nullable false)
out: 110 mmHg
